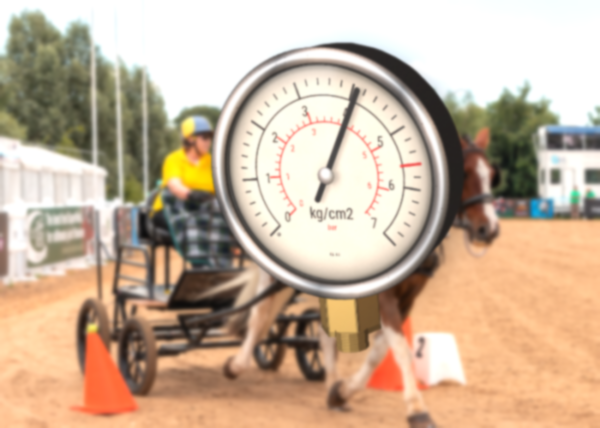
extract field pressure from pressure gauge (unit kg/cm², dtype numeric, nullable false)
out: 4.1 kg/cm²
